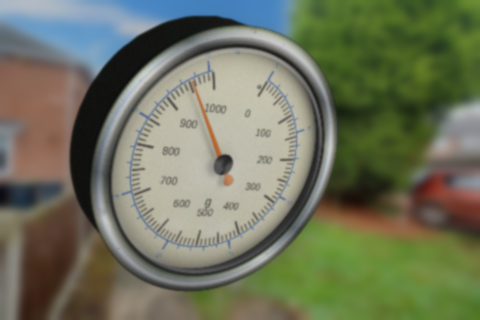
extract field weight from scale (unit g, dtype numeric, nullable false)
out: 950 g
